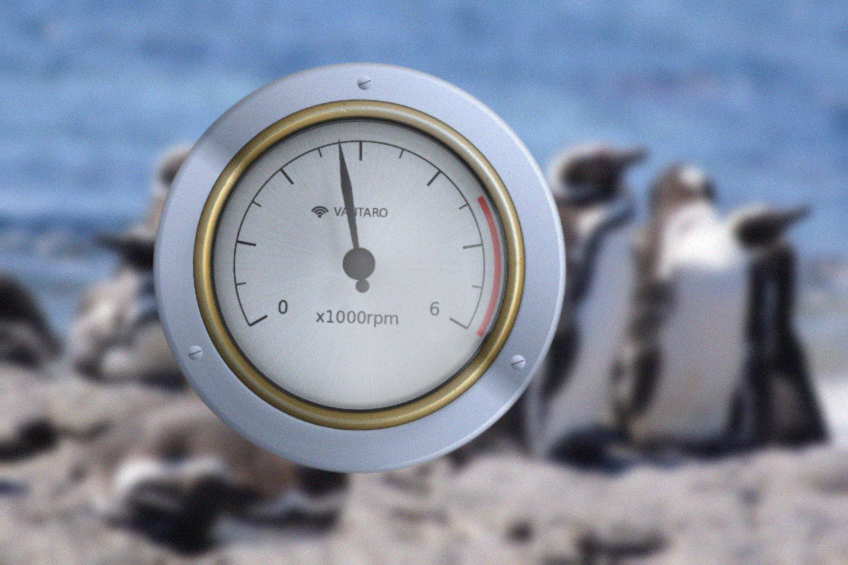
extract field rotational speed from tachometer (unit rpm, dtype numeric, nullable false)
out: 2750 rpm
